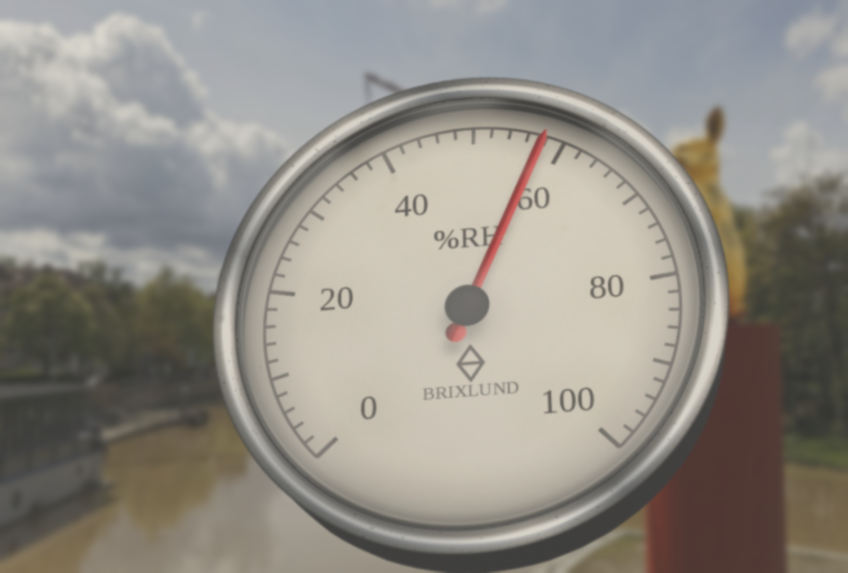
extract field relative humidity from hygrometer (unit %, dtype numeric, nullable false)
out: 58 %
